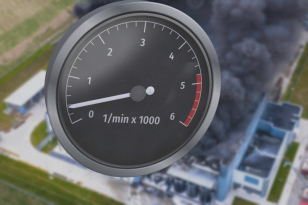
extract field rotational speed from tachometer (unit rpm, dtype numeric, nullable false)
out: 400 rpm
